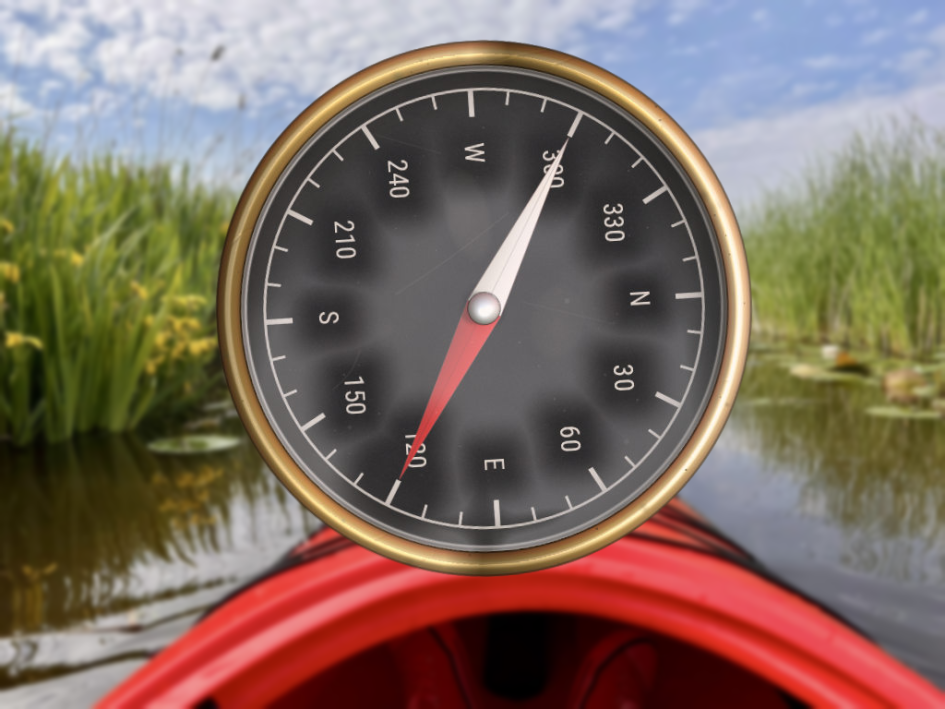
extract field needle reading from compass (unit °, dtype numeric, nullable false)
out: 120 °
